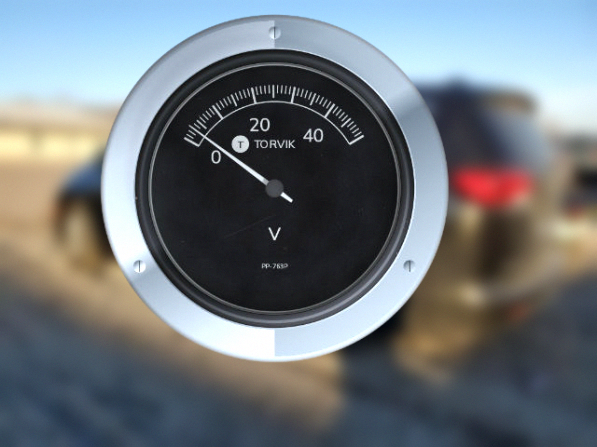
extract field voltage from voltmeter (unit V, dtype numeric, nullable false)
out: 3 V
